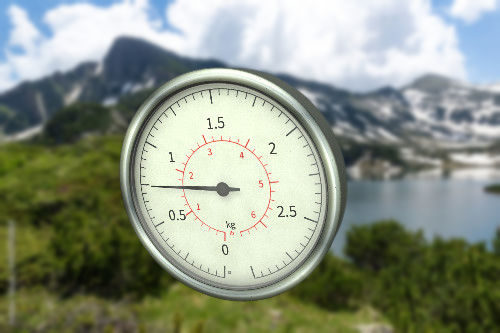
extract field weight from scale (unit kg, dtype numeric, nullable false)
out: 0.75 kg
